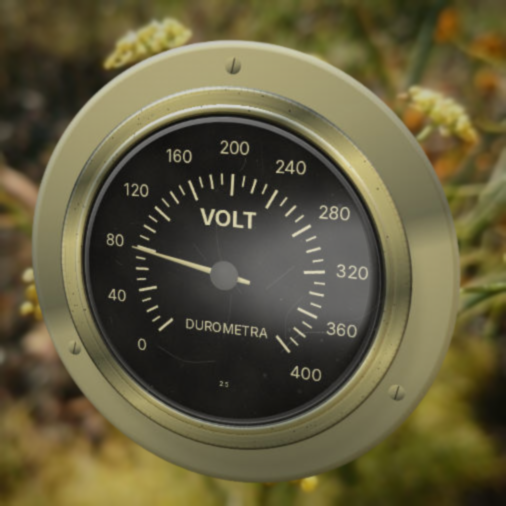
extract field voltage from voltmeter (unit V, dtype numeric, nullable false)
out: 80 V
